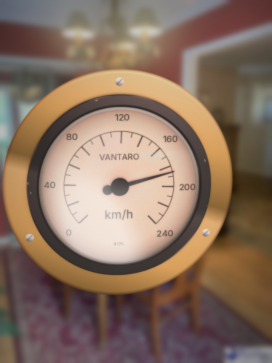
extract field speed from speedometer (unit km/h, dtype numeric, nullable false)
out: 185 km/h
